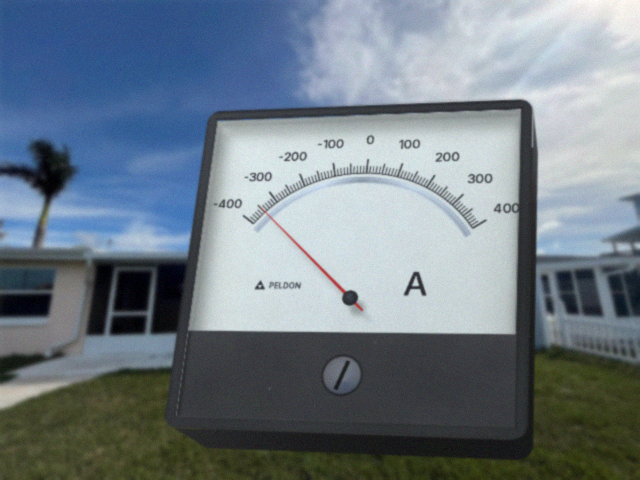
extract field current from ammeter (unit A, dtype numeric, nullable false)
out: -350 A
